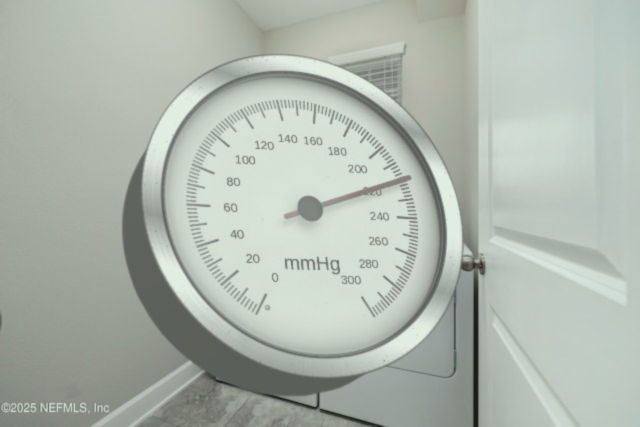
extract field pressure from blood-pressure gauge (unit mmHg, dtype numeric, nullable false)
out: 220 mmHg
